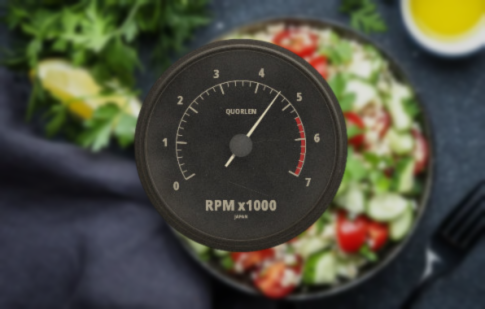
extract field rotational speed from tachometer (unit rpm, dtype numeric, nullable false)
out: 4600 rpm
